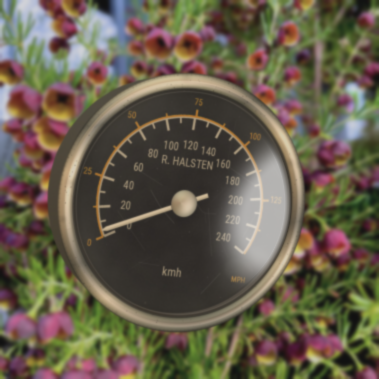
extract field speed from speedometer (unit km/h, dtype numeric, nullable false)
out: 5 km/h
